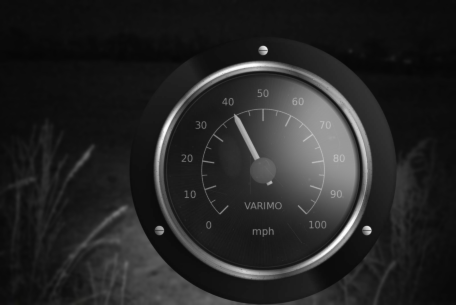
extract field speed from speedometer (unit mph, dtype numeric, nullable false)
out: 40 mph
